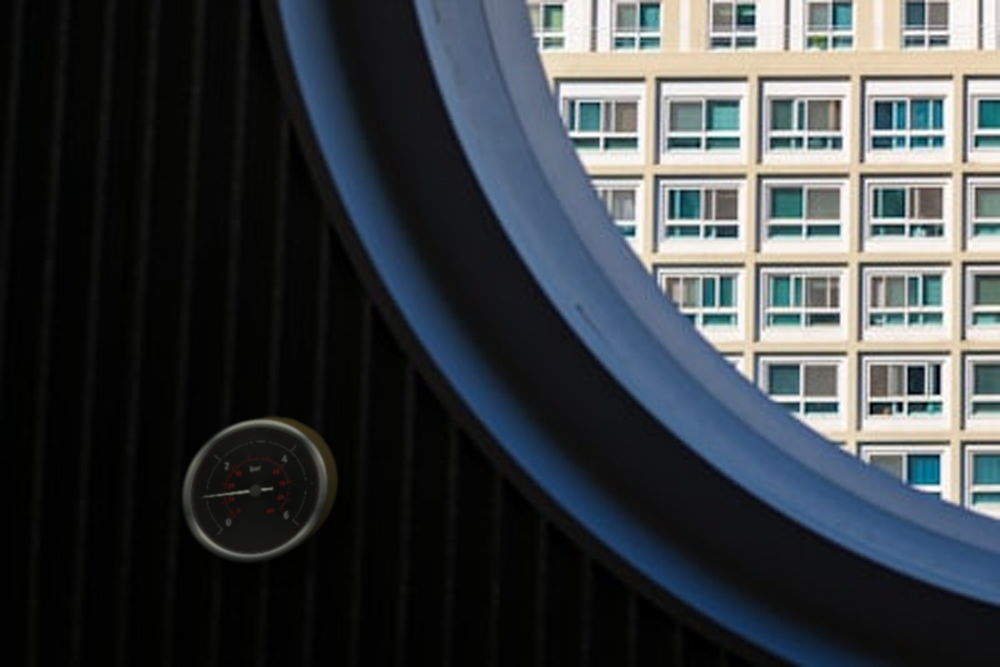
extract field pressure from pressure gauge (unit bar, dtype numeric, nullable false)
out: 1 bar
